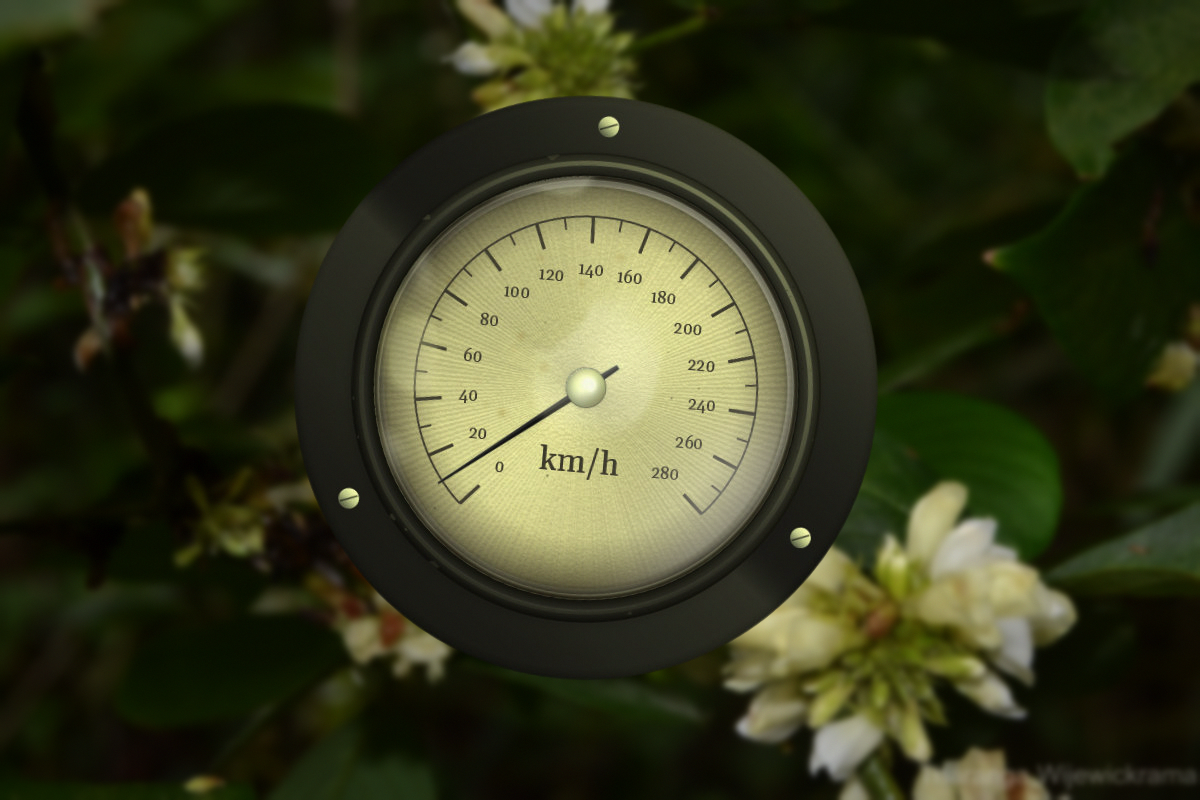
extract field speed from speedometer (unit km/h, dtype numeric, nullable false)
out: 10 km/h
